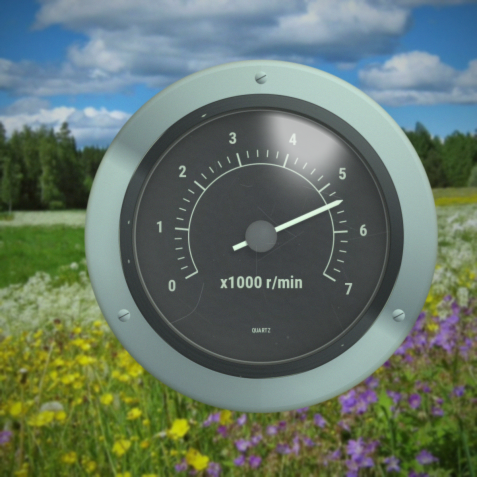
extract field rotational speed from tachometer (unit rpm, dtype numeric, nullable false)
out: 5400 rpm
